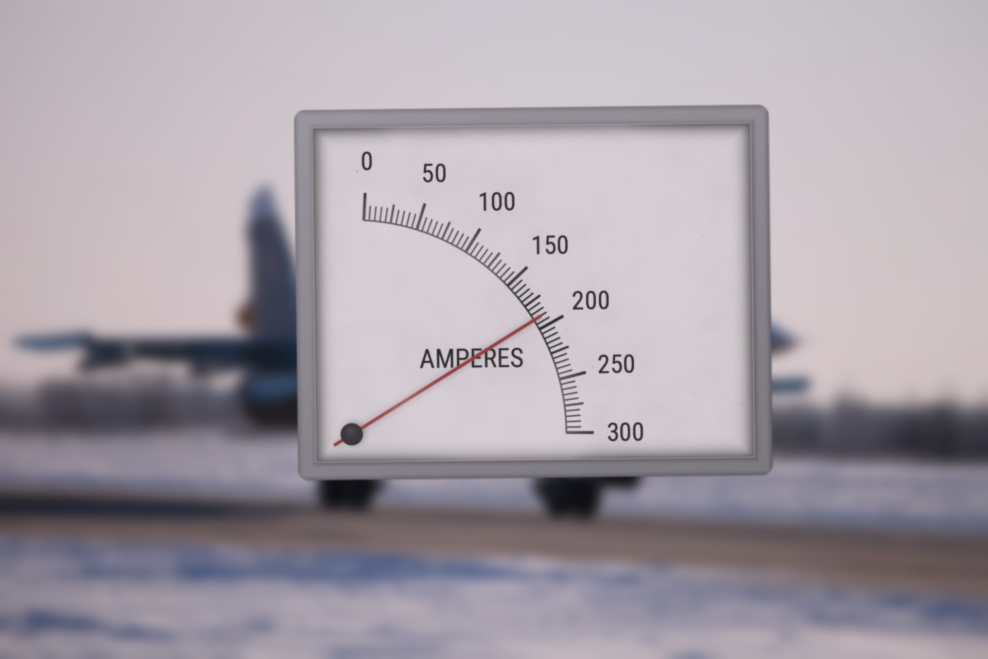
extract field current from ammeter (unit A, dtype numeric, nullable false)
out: 190 A
